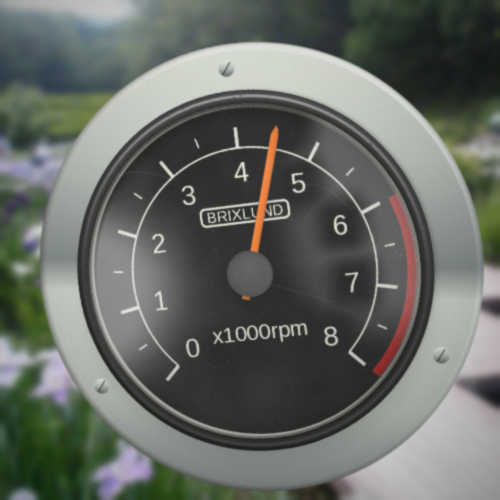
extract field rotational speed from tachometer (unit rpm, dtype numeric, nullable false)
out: 4500 rpm
